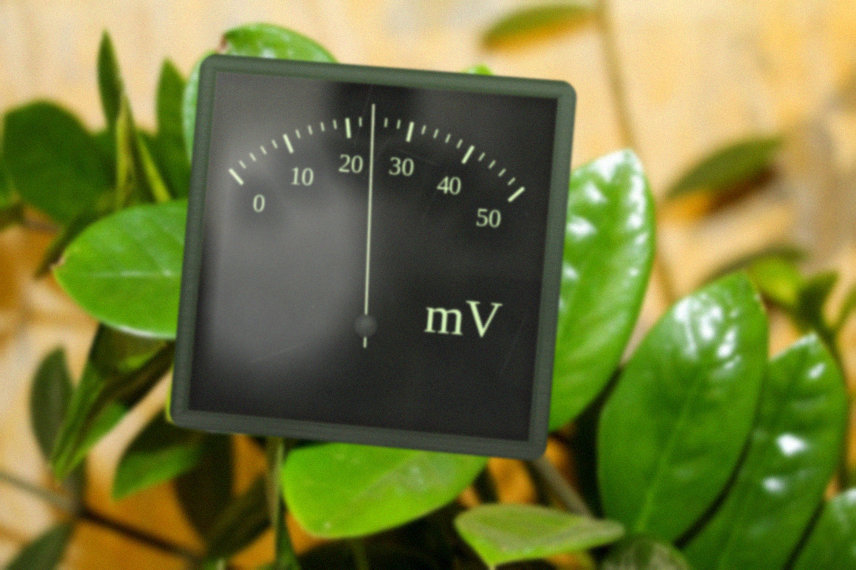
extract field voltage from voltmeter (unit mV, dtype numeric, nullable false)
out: 24 mV
